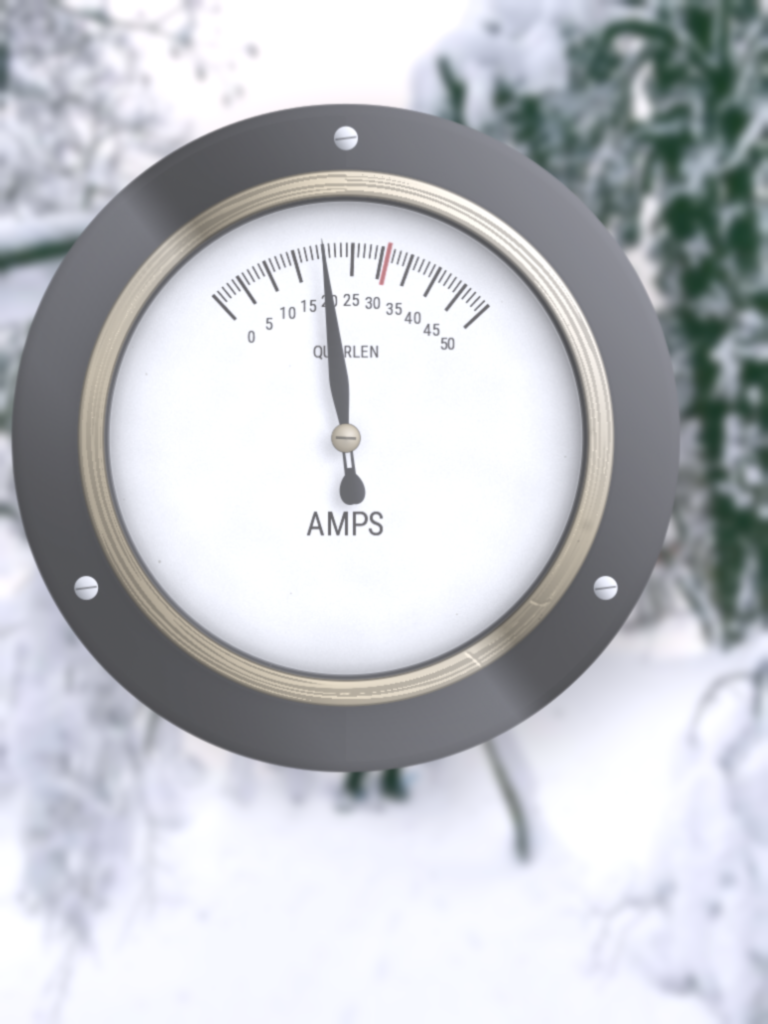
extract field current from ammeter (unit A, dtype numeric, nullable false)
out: 20 A
